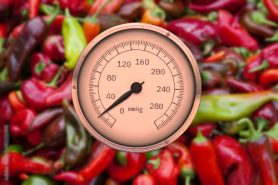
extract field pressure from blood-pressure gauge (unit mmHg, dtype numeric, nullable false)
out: 20 mmHg
